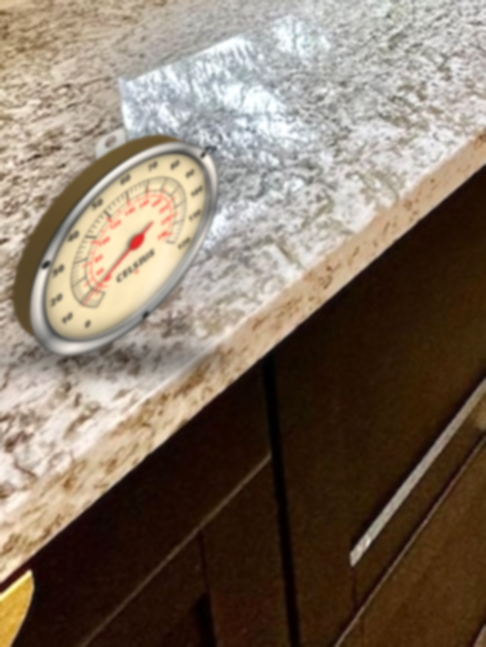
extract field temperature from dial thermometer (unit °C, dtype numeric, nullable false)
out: 10 °C
